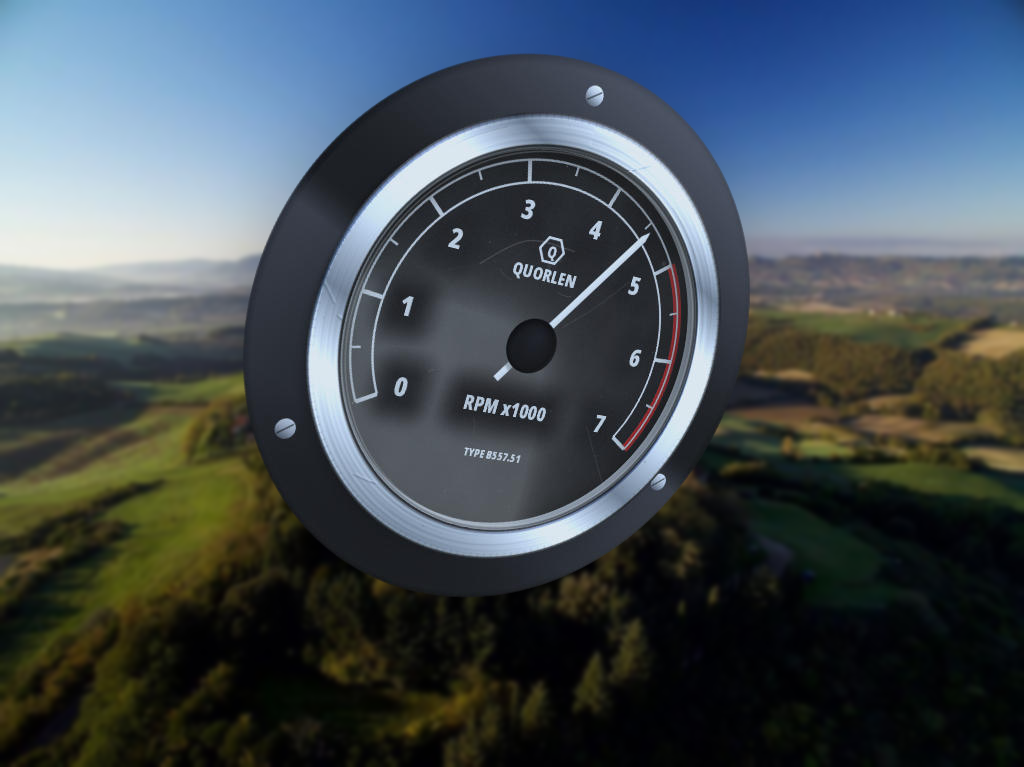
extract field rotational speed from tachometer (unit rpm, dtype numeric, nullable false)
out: 4500 rpm
